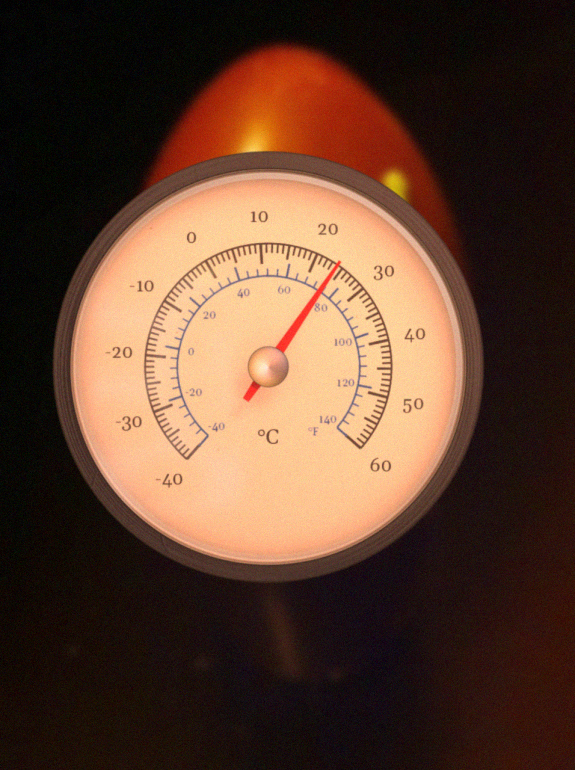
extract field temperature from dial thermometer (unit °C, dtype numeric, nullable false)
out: 24 °C
